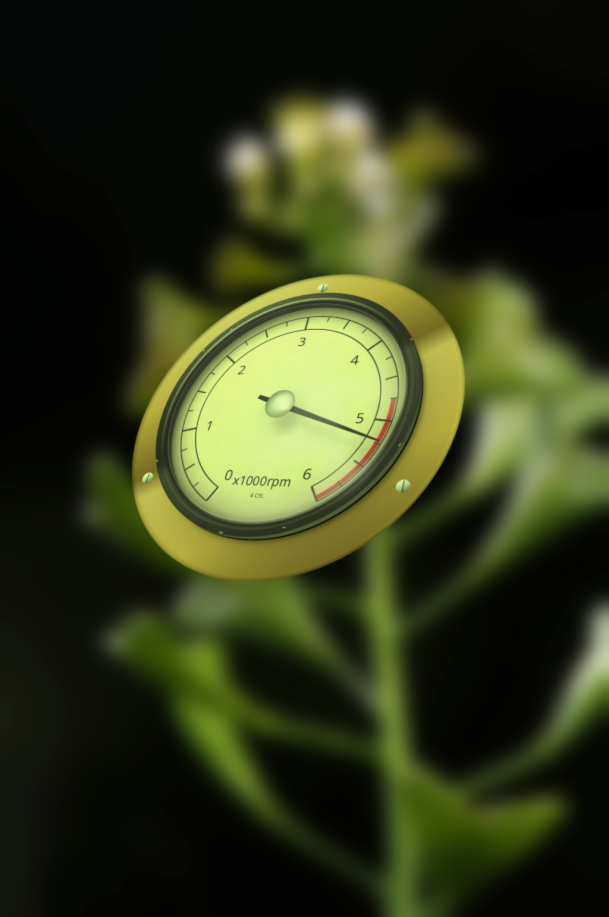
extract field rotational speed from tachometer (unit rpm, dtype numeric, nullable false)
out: 5250 rpm
